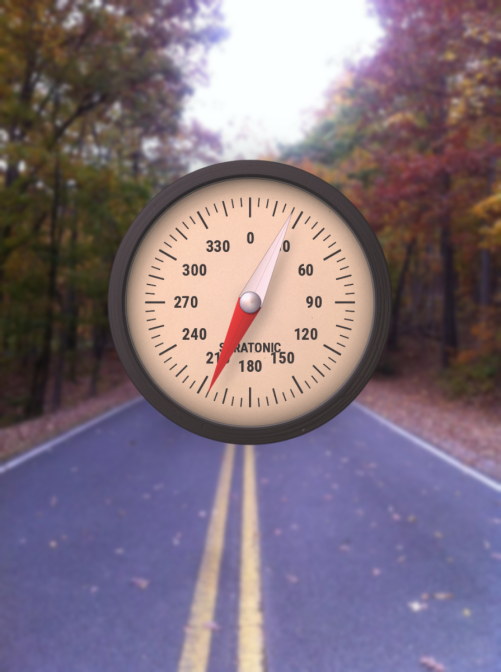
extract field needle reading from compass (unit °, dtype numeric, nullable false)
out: 205 °
